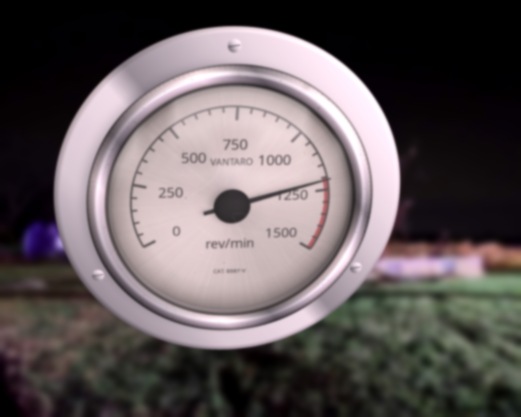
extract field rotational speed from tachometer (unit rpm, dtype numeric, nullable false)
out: 1200 rpm
